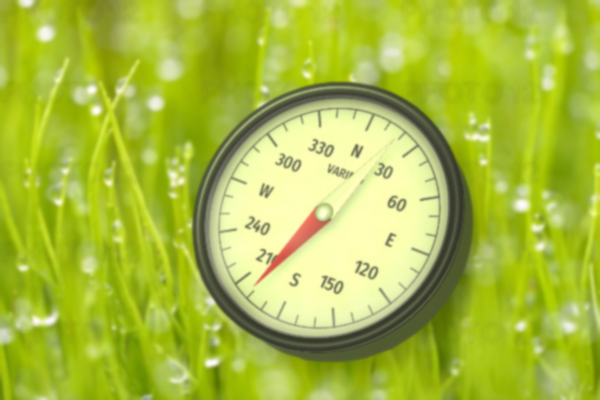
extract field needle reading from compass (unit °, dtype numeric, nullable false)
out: 200 °
